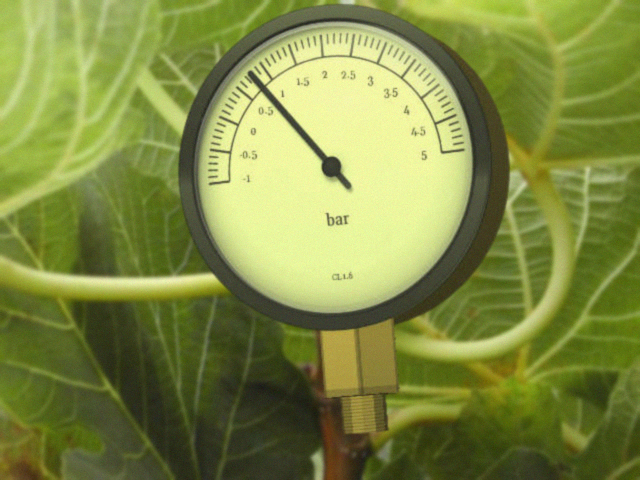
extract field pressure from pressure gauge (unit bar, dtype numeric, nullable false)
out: 0.8 bar
